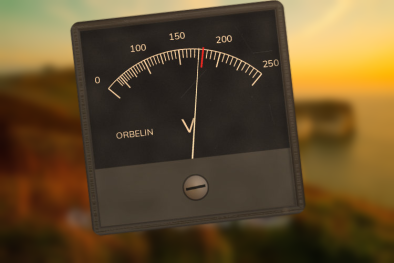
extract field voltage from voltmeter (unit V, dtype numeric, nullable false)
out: 175 V
